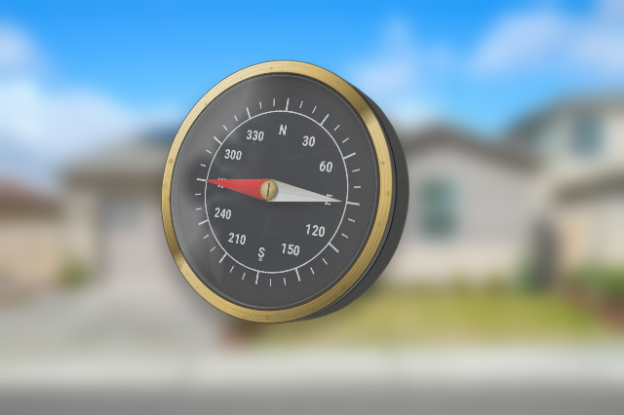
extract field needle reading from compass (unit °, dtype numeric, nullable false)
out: 270 °
